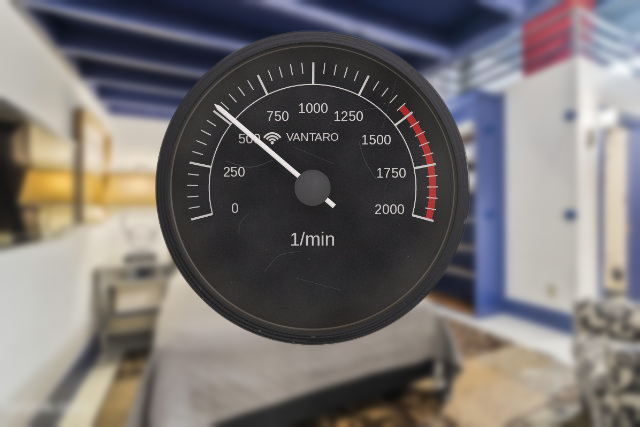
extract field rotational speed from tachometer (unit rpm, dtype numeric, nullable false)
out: 525 rpm
